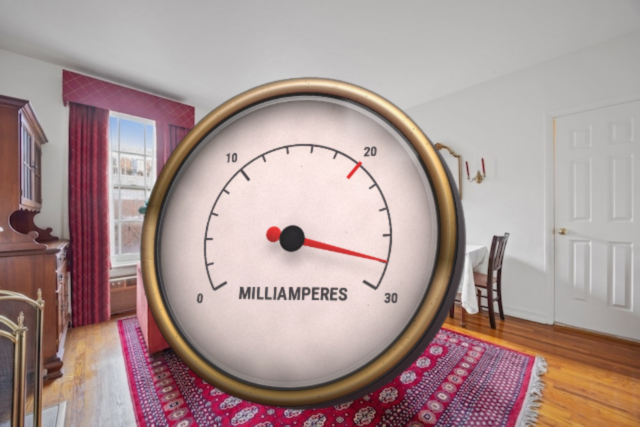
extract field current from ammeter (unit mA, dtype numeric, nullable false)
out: 28 mA
